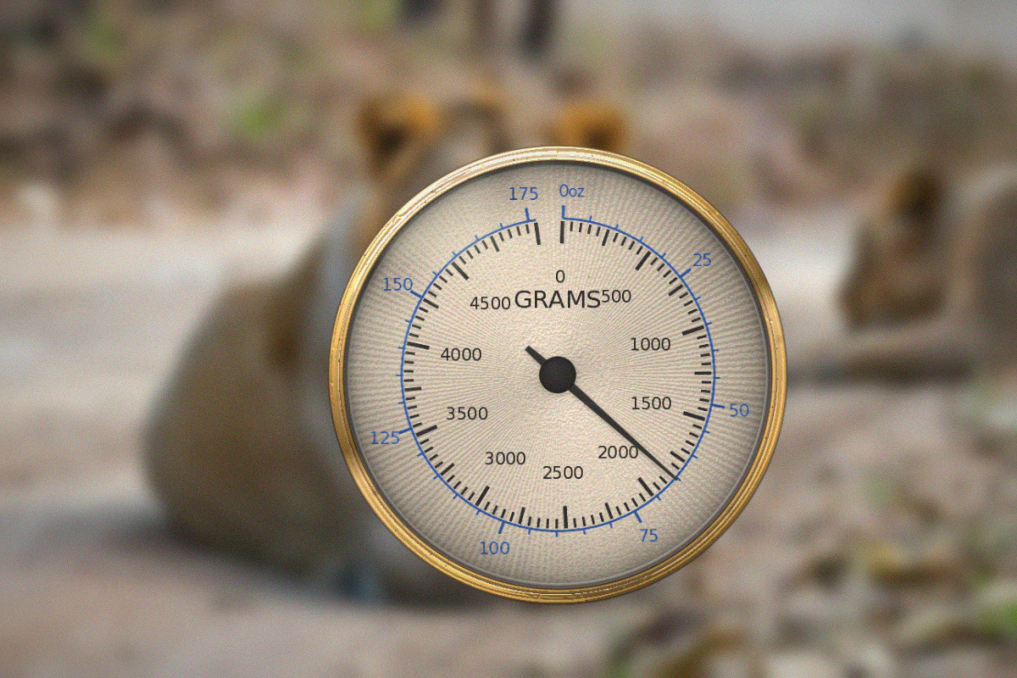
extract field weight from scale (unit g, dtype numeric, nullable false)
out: 1850 g
